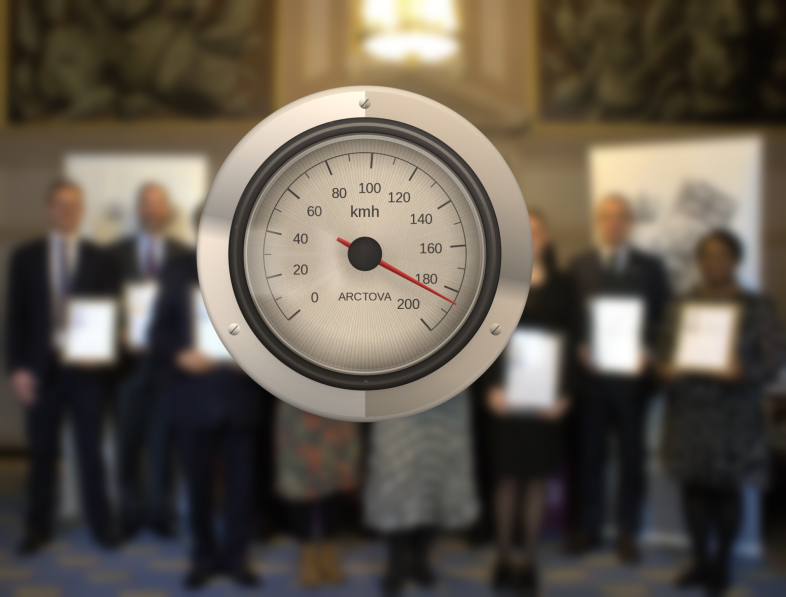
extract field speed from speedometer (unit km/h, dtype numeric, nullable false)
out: 185 km/h
